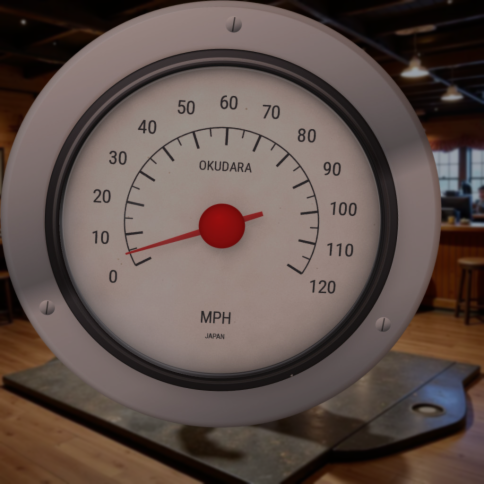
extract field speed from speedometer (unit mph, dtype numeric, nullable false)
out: 5 mph
